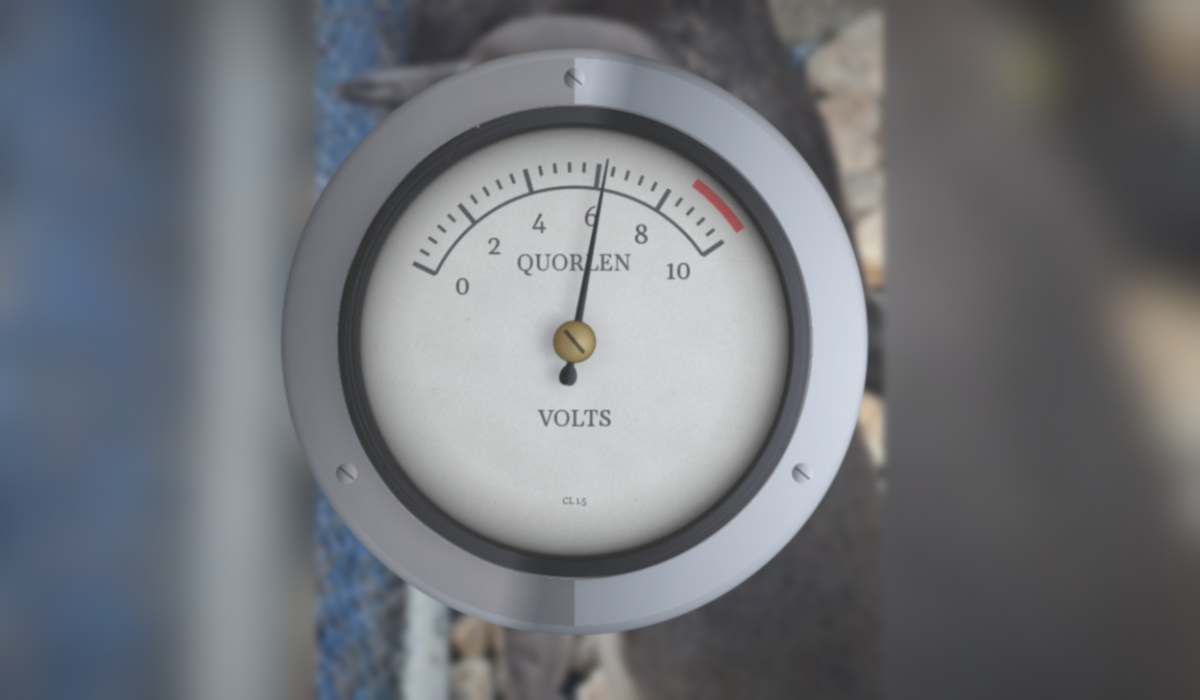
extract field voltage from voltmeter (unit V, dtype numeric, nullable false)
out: 6.2 V
